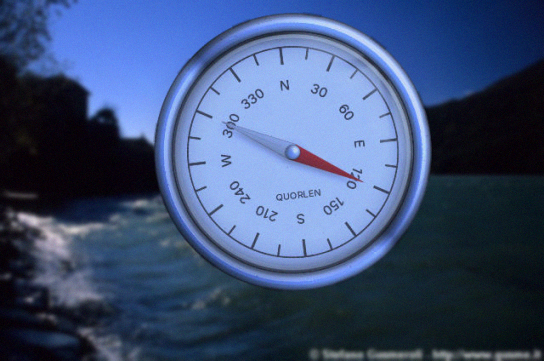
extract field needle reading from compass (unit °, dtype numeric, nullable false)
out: 120 °
